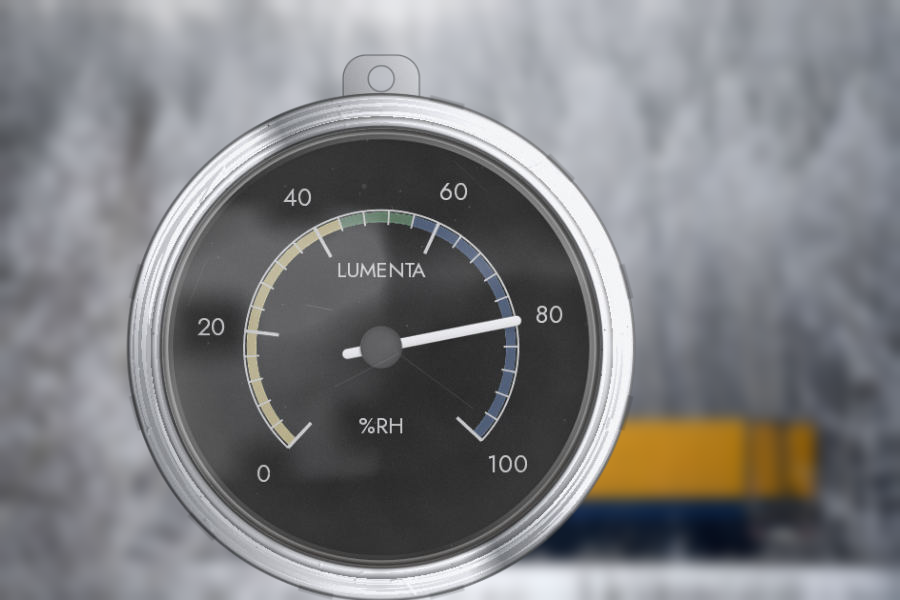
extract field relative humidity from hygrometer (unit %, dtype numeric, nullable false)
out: 80 %
